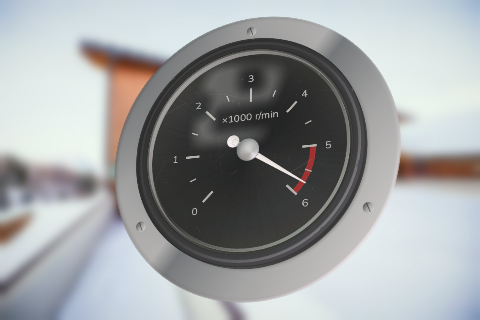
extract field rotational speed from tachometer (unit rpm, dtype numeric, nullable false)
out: 5750 rpm
